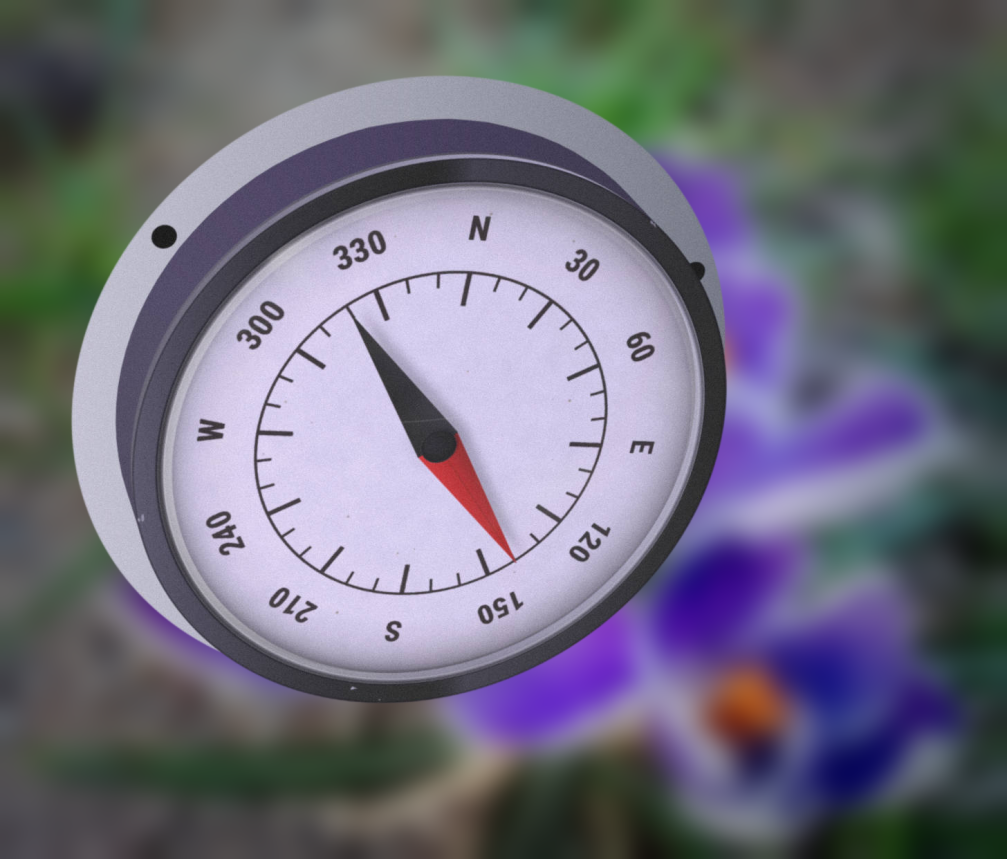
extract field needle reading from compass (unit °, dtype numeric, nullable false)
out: 140 °
